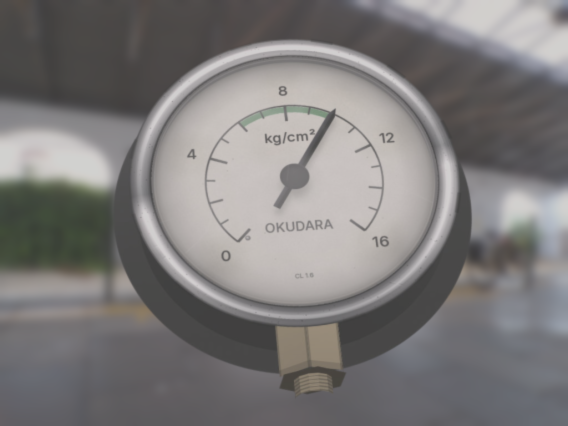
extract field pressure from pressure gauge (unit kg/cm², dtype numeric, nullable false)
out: 10 kg/cm²
